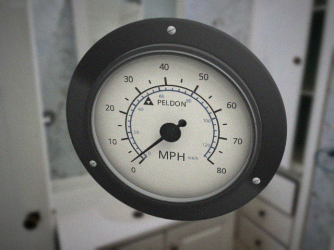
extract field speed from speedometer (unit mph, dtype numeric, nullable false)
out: 2.5 mph
